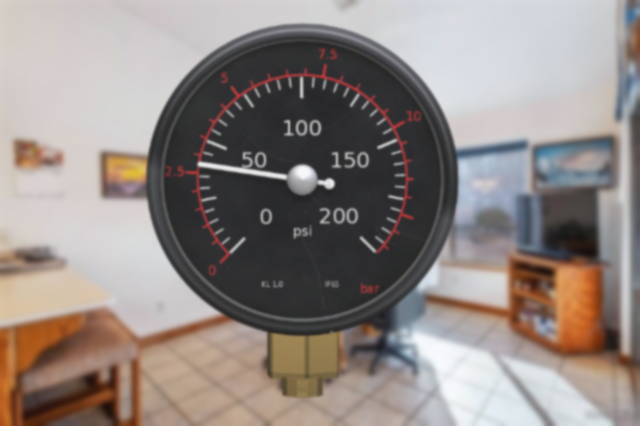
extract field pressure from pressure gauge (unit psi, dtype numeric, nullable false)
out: 40 psi
